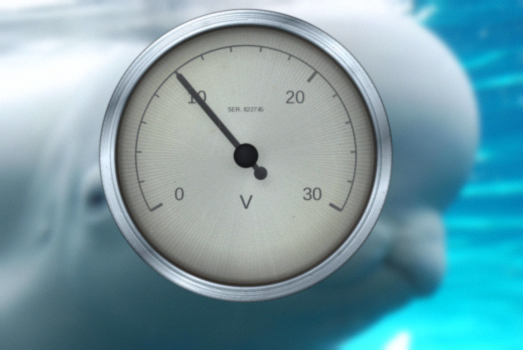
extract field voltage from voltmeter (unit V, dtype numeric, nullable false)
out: 10 V
